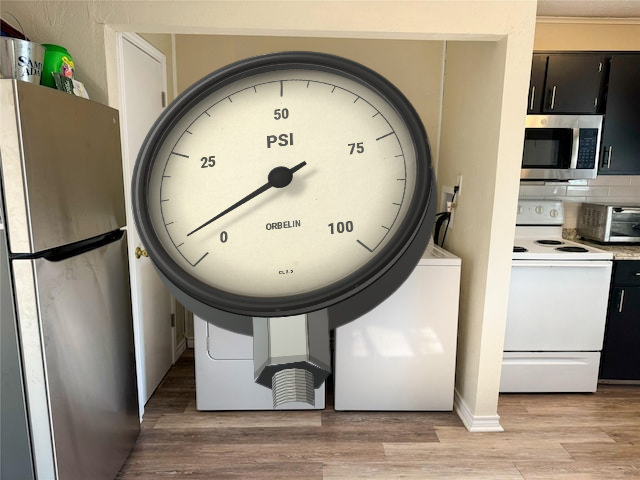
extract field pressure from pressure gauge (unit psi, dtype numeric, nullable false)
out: 5 psi
